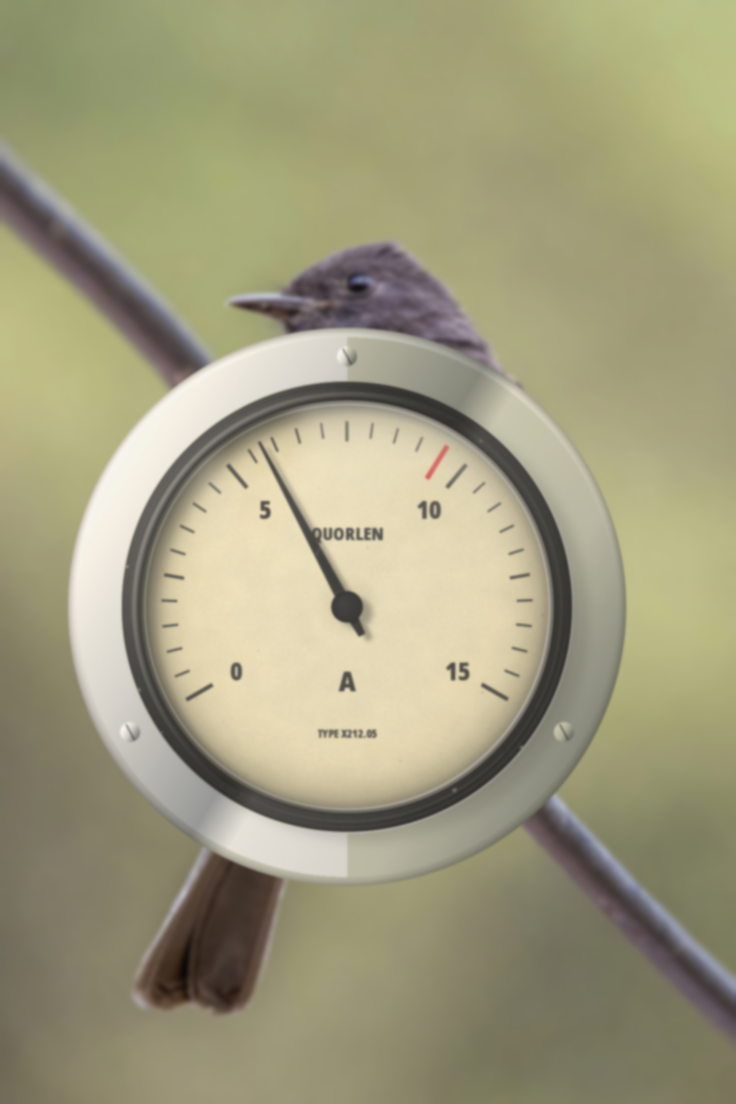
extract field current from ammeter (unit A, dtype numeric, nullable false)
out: 5.75 A
